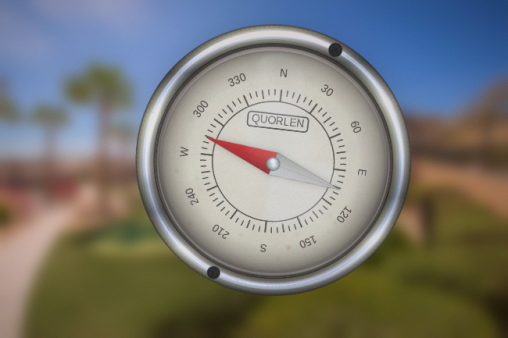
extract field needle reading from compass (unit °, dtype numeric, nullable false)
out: 285 °
